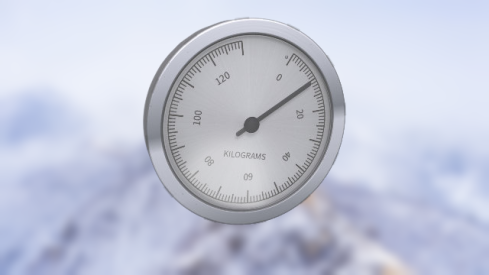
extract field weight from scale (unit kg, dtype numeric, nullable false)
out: 10 kg
